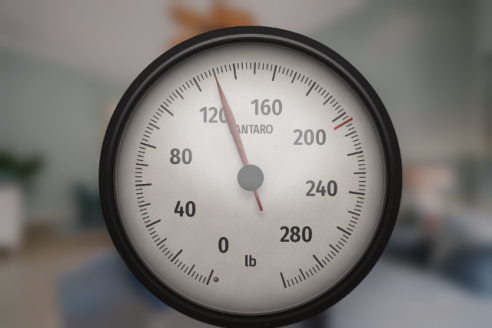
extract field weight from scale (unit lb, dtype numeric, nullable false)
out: 130 lb
